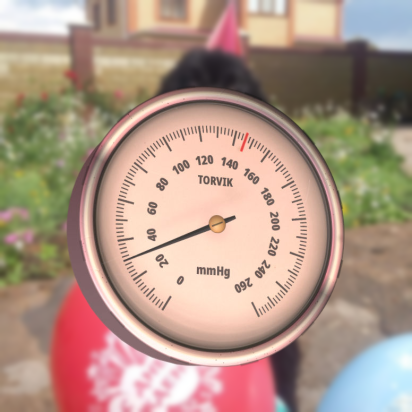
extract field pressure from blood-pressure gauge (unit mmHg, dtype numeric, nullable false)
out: 30 mmHg
